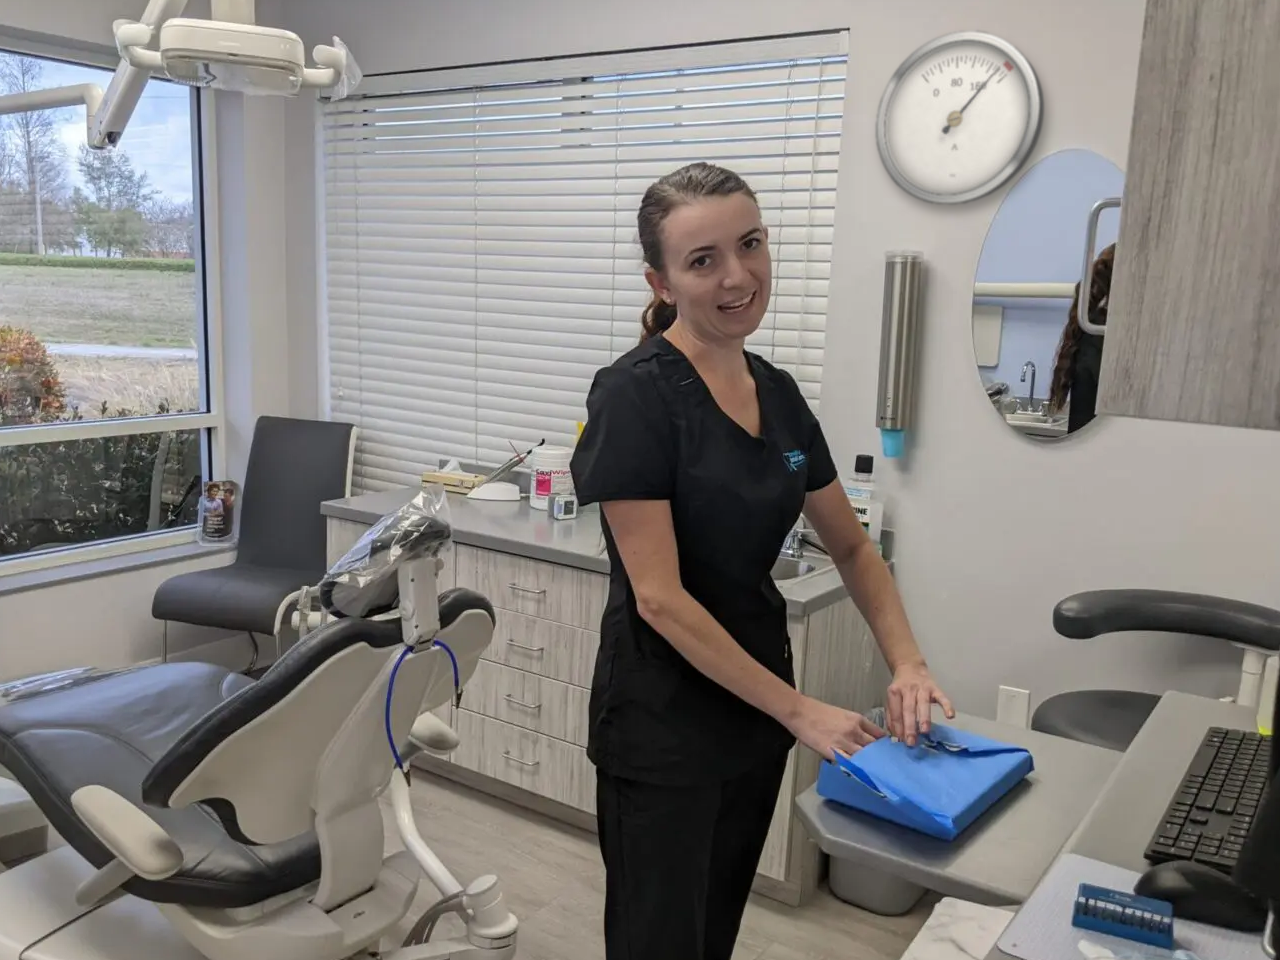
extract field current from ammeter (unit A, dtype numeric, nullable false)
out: 180 A
